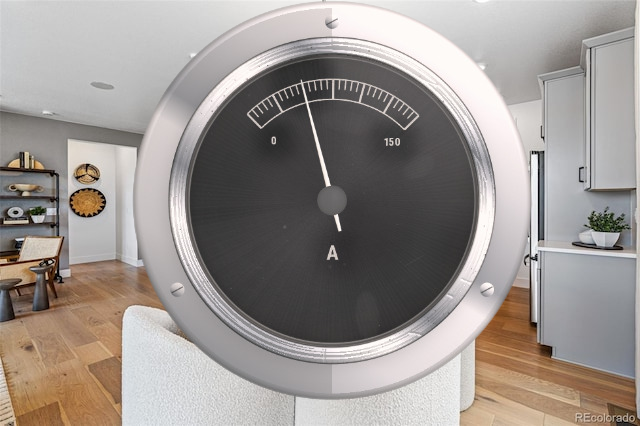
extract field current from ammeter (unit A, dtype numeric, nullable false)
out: 50 A
